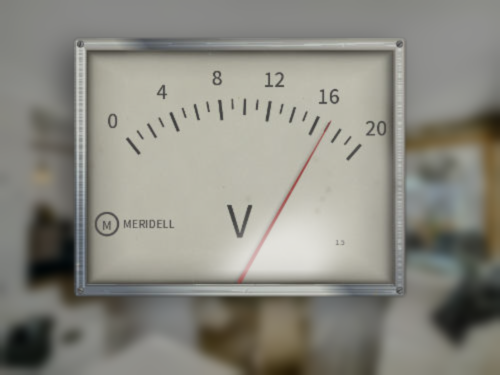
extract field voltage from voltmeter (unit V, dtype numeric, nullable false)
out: 17 V
